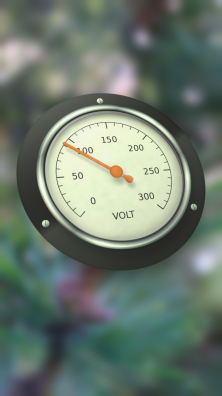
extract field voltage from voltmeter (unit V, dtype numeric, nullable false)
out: 90 V
